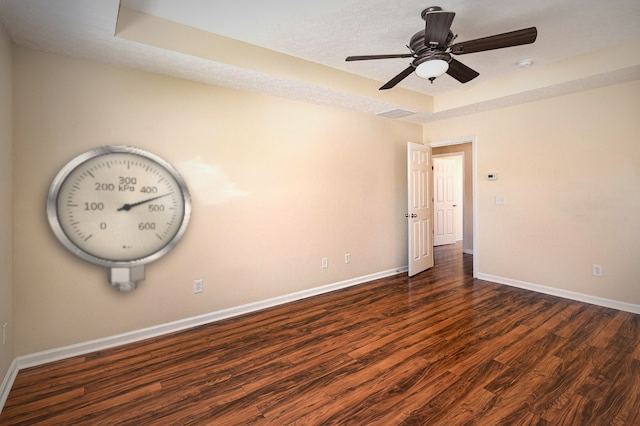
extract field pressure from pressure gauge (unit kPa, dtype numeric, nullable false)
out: 450 kPa
